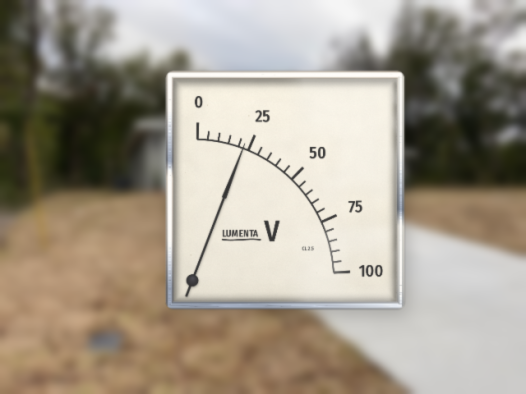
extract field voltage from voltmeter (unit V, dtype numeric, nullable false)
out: 22.5 V
